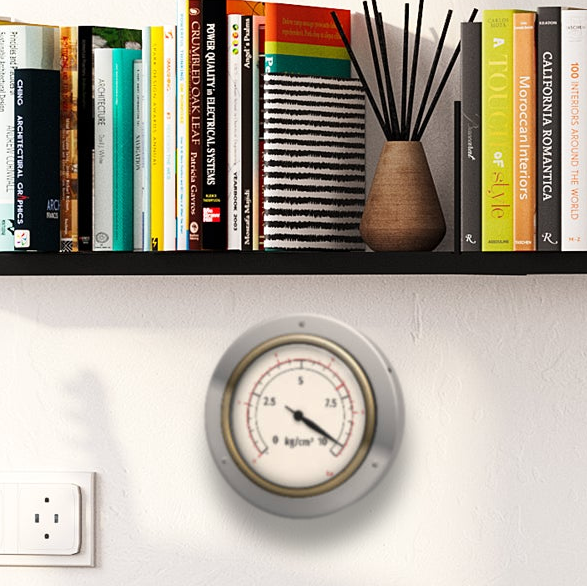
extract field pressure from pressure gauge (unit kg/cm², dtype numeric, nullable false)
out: 9.5 kg/cm²
